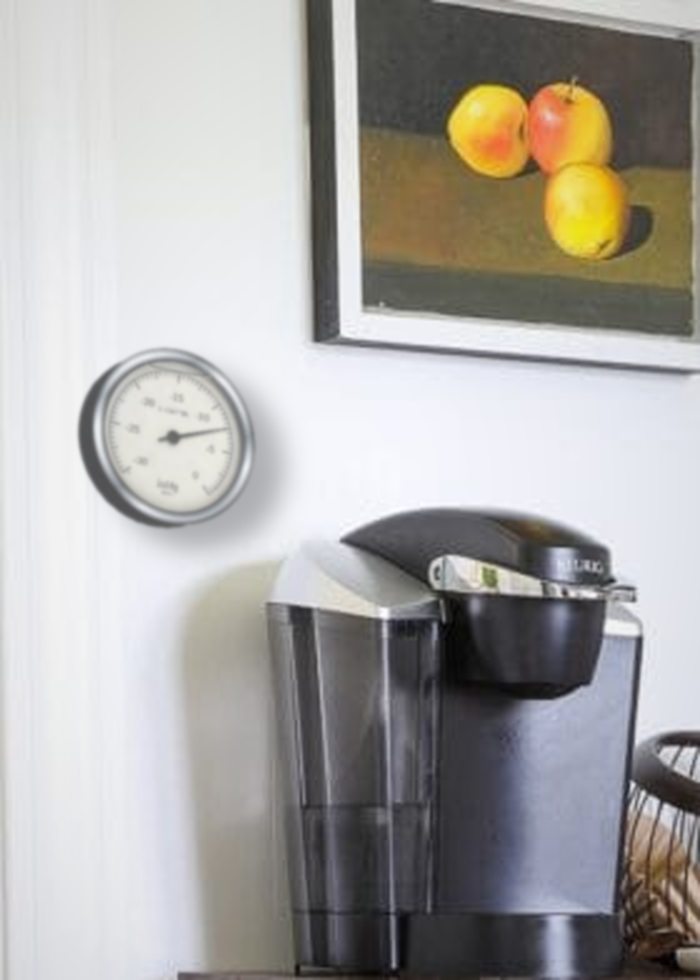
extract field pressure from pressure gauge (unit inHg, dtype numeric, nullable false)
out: -7.5 inHg
